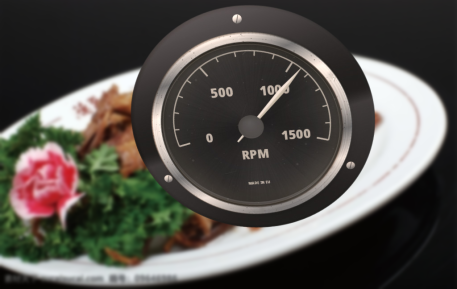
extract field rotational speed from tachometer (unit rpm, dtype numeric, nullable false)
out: 1050 rpm
